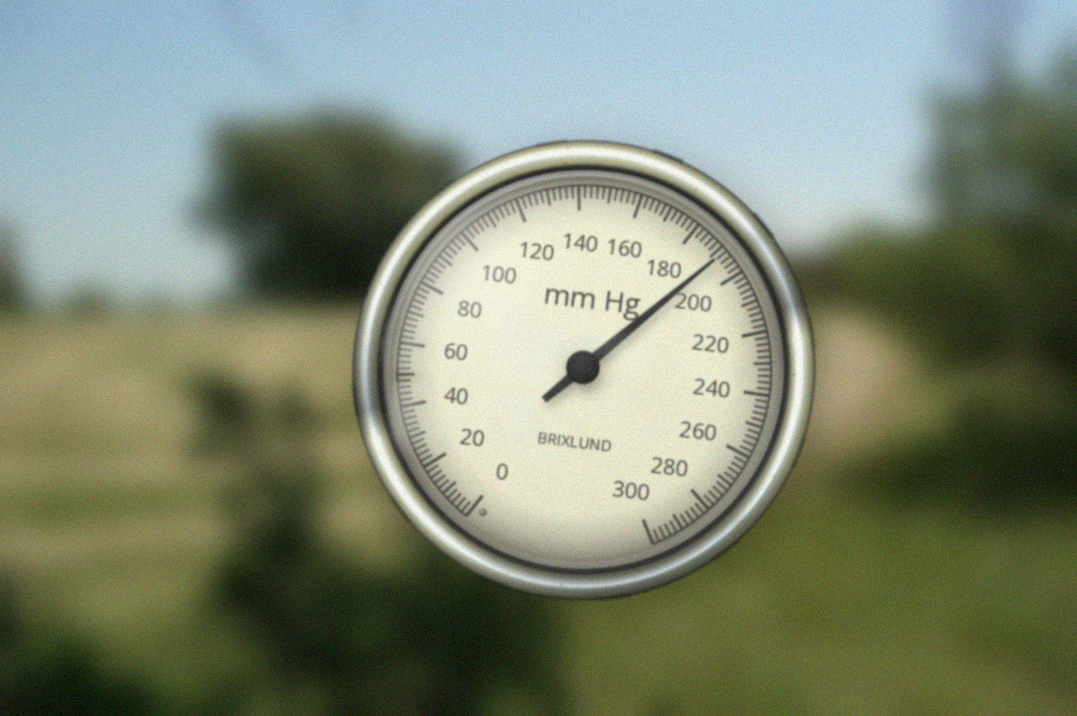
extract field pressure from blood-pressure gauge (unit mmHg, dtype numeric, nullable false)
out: 192 mmHg
